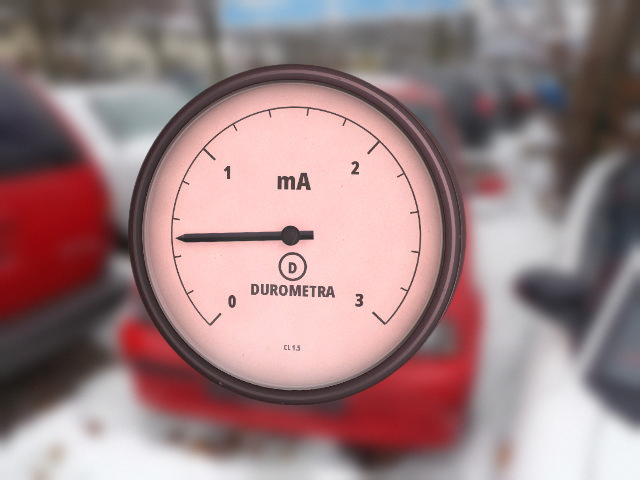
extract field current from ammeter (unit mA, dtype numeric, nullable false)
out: 0.5 mA
